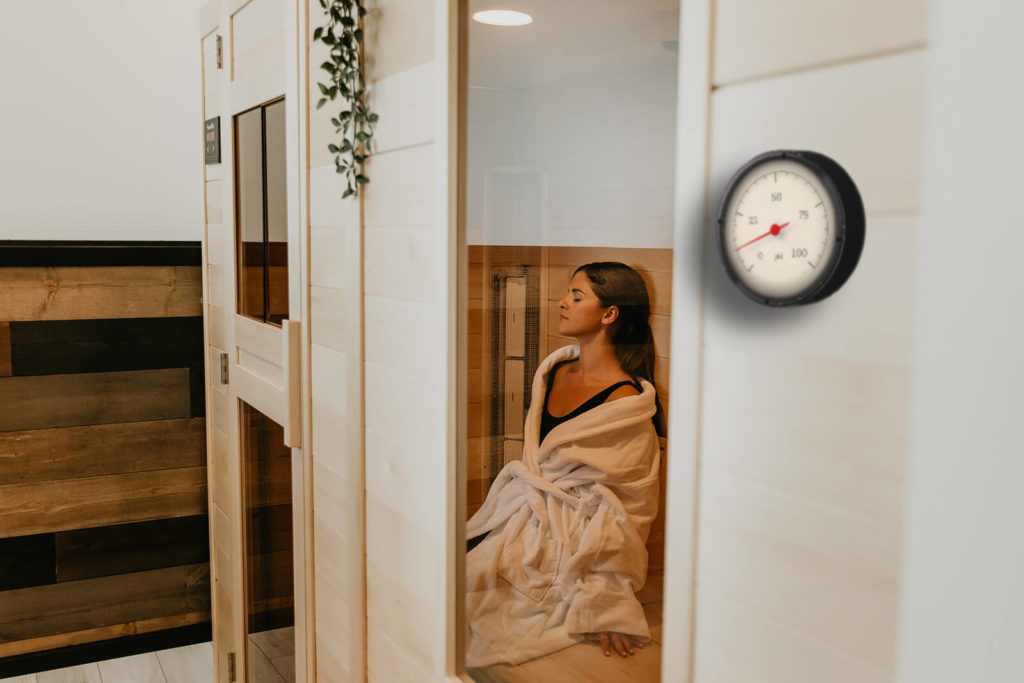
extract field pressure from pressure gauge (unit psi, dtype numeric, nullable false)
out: 10 psi
